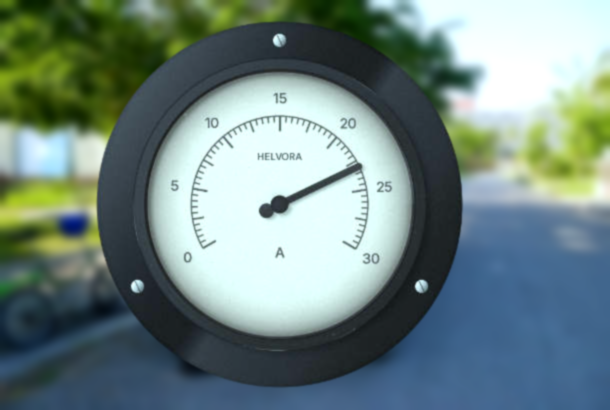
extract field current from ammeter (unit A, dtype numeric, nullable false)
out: 23 A
